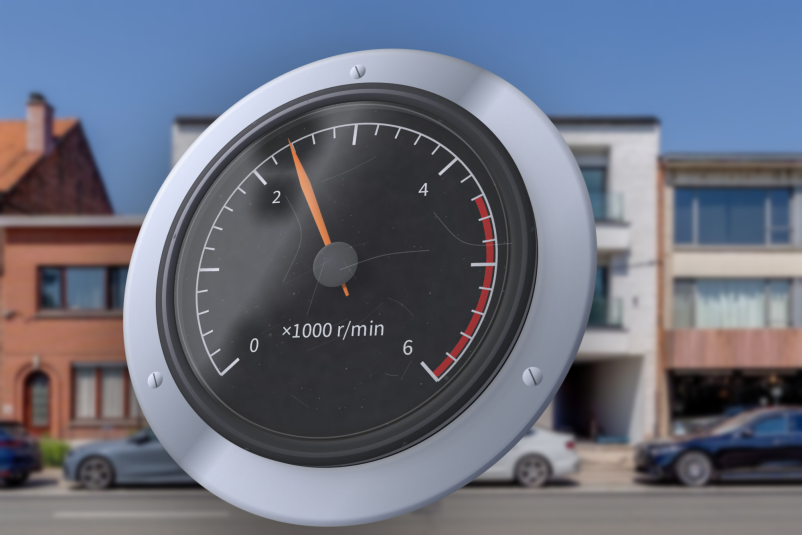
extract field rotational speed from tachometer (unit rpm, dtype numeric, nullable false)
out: 2400 rpm
